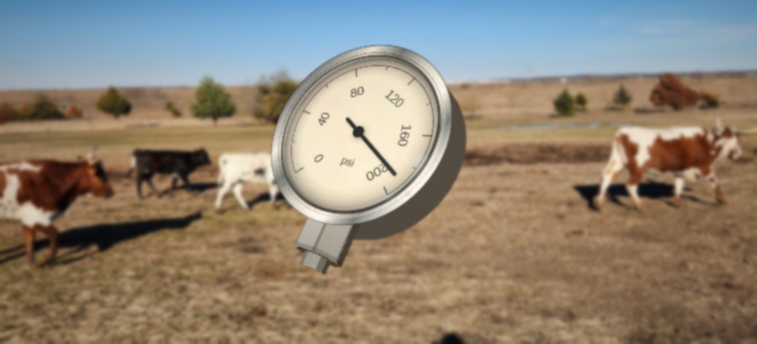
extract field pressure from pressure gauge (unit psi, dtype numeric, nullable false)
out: 190 psi
